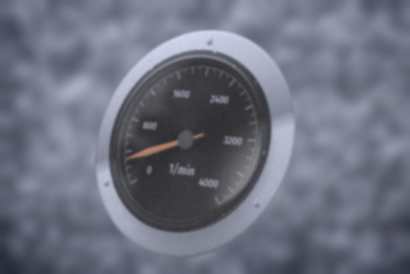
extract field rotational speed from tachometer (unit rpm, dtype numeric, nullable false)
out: 300 rpm
